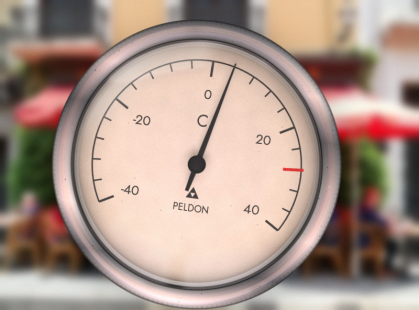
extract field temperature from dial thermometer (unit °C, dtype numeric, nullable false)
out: 4 °C
